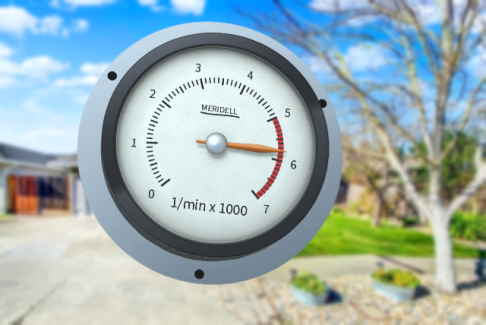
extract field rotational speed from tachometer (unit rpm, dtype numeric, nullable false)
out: 5800 rpm
